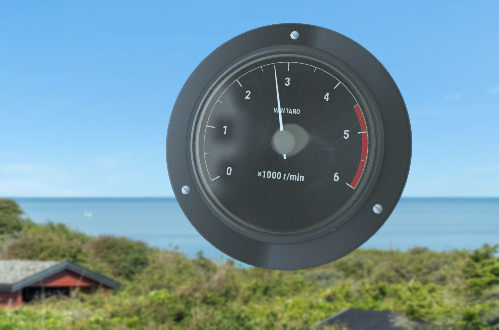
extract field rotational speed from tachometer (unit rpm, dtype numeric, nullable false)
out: 2750 rpm
